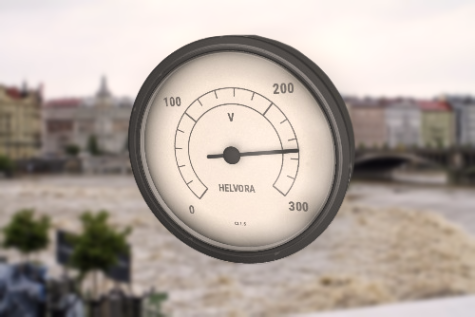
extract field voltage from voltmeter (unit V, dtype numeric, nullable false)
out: 250 V
